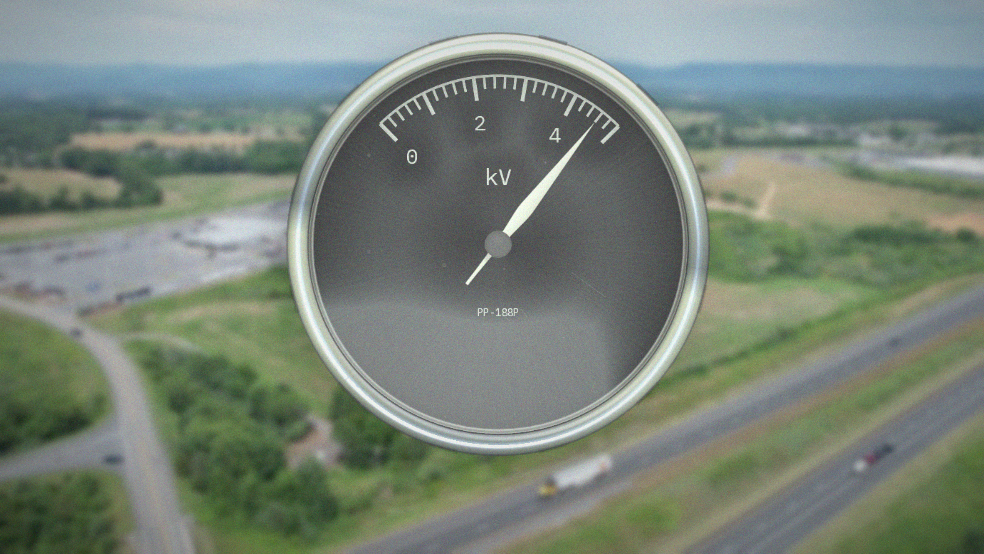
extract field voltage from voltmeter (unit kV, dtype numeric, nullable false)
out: 4.6 kV
